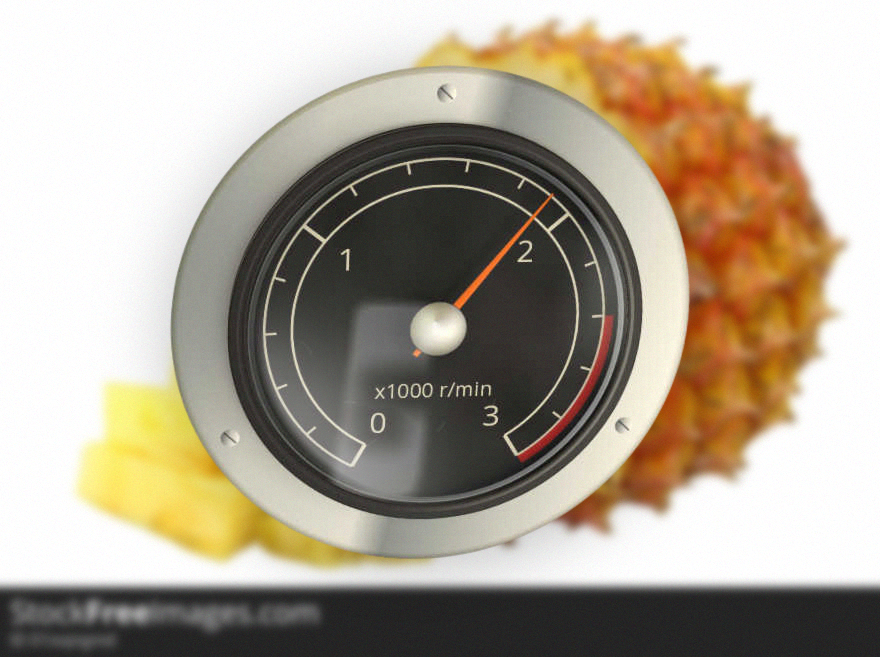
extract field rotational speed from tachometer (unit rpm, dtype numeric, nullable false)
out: 1900 rpm
